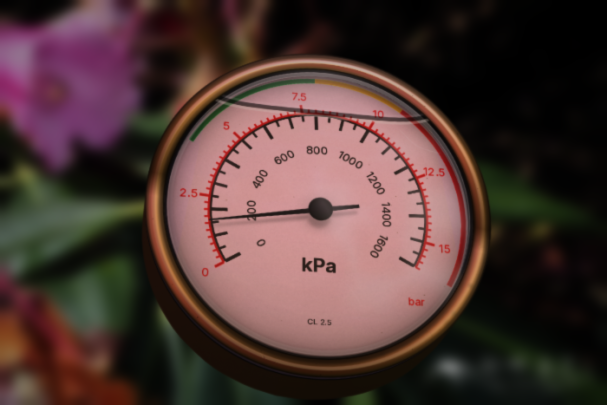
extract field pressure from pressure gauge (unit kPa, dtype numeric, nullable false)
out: 150 kPa
